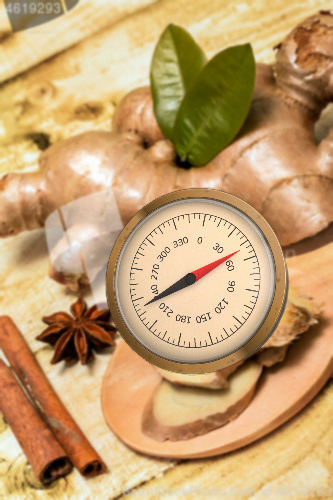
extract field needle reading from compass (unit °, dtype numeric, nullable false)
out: 50 °
